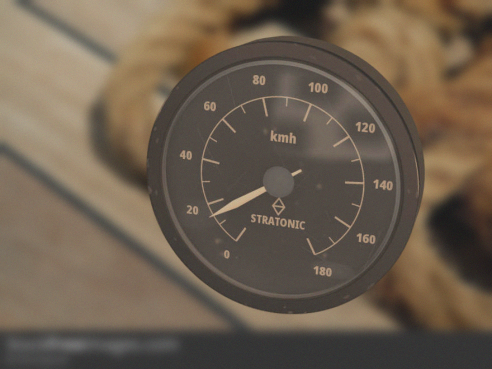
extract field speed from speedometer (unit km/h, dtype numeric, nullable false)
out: 15 km/h
